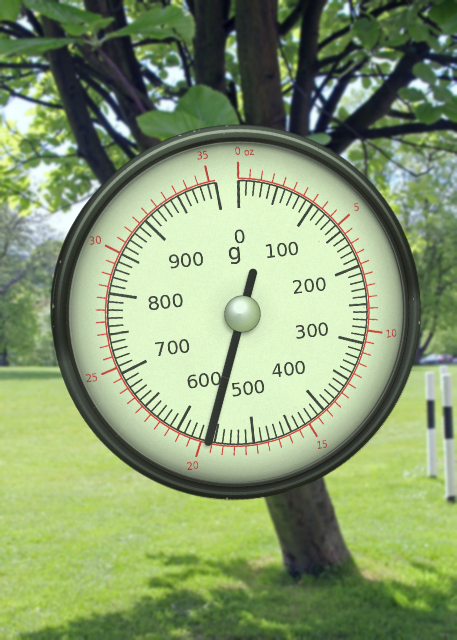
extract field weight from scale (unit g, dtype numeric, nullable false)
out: 560 g
